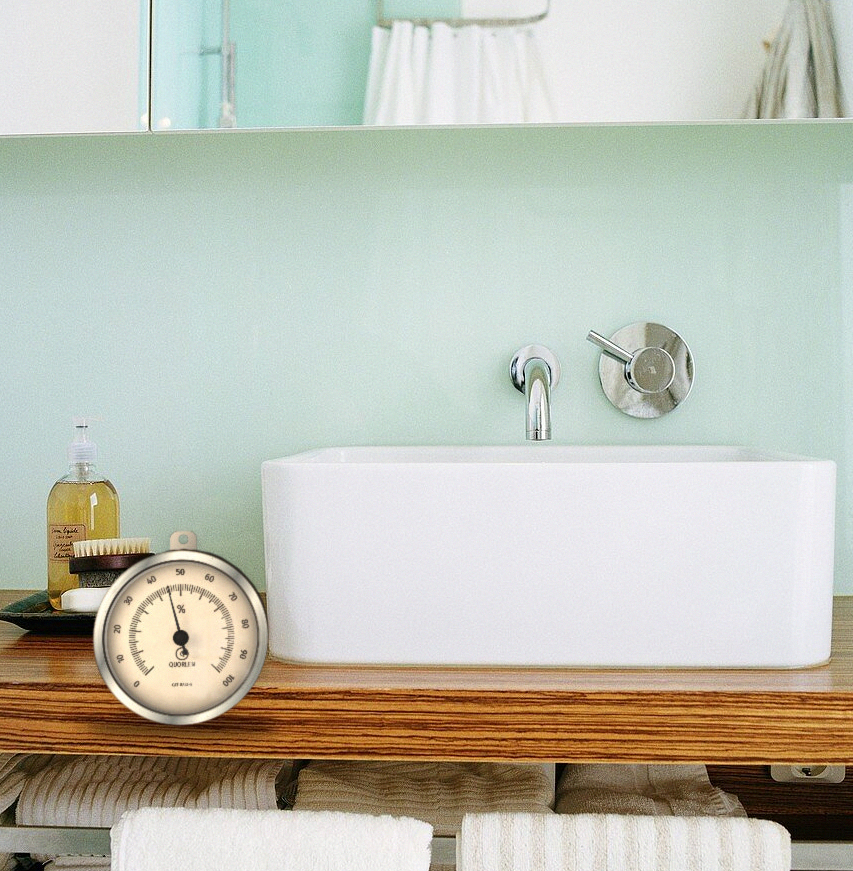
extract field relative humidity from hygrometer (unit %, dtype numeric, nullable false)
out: 45 %
